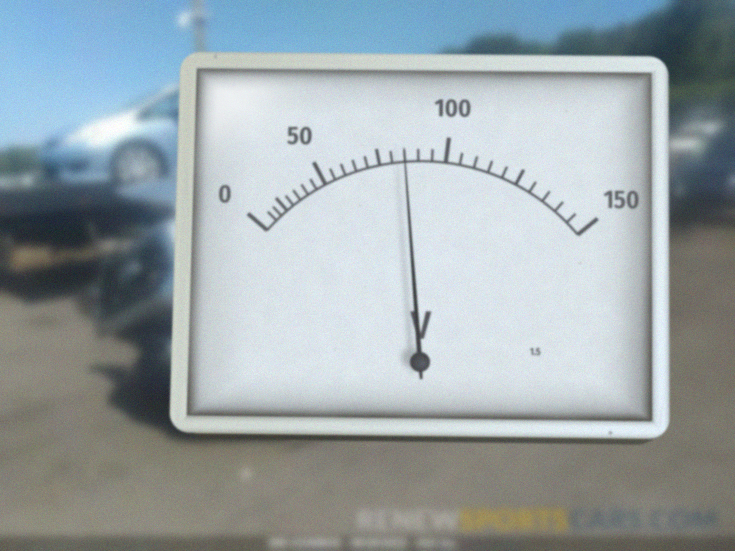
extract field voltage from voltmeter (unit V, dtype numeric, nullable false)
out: 85 V
